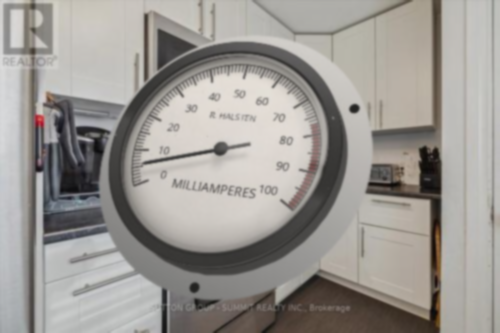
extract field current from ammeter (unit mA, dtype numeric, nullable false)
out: 5 mA
